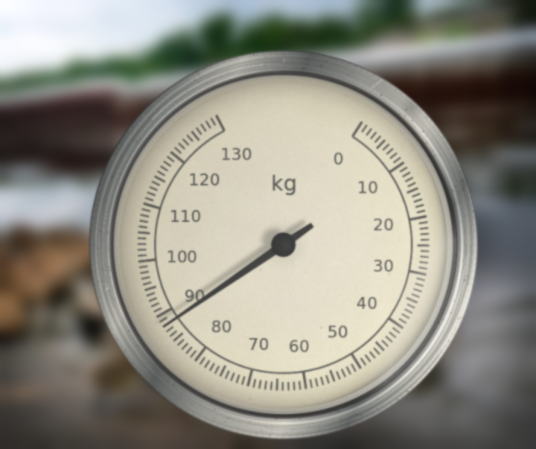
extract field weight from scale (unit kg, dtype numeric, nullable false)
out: 88 kg
